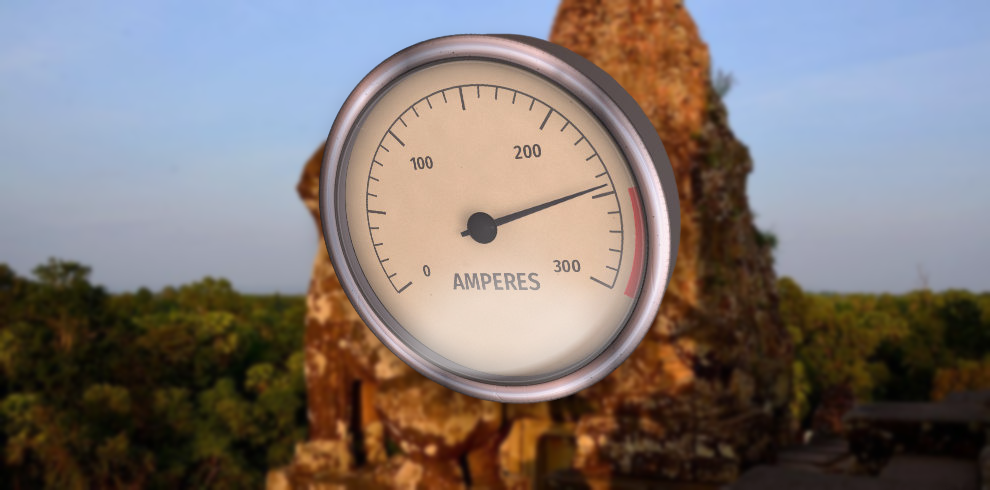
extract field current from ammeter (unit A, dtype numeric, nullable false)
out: 245 A
